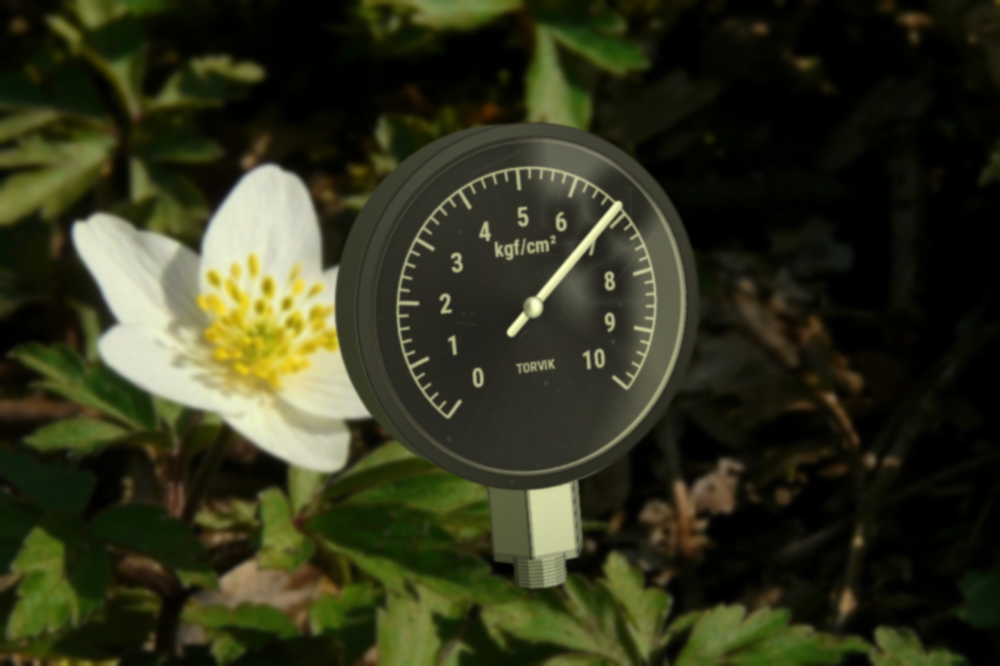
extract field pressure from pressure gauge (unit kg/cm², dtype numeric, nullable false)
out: 6.8 kg/cm²
